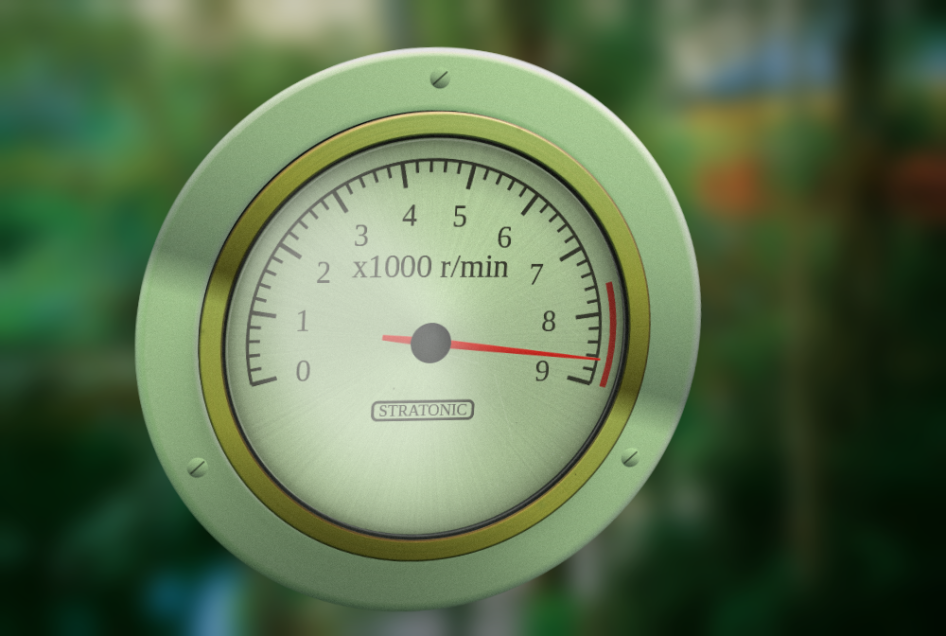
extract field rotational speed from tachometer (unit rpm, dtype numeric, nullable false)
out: 8600 rpm
